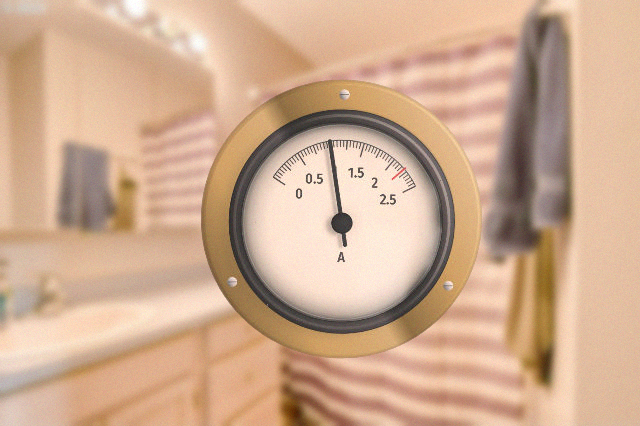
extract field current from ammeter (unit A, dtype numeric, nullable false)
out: 1 A
